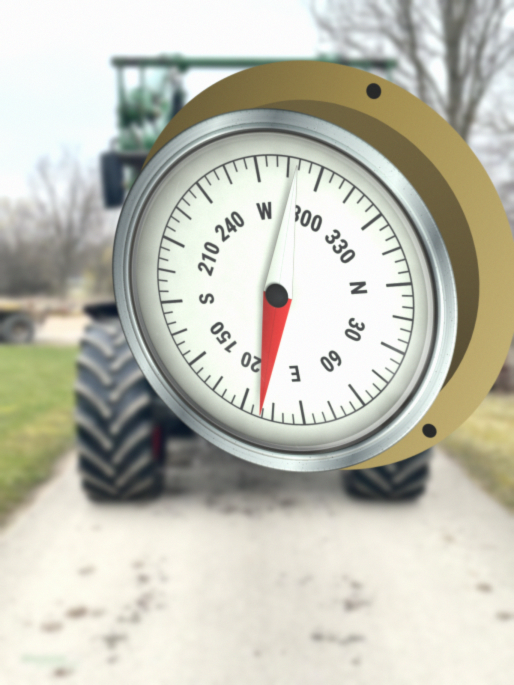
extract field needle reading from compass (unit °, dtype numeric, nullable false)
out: 110 °
